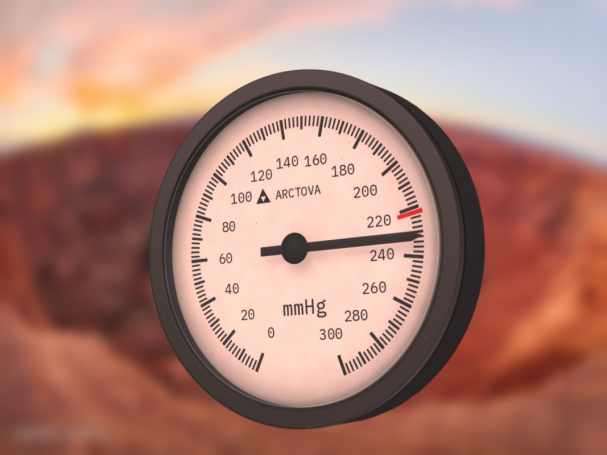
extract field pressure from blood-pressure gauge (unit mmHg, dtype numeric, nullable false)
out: 232 mmHg
